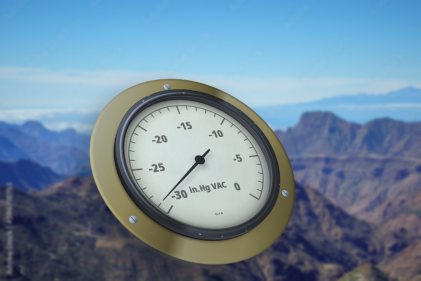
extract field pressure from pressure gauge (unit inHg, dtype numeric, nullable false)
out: -29 inHg
